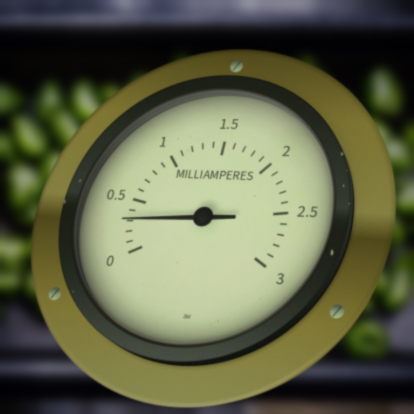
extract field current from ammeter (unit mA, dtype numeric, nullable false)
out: 0.3 mA
